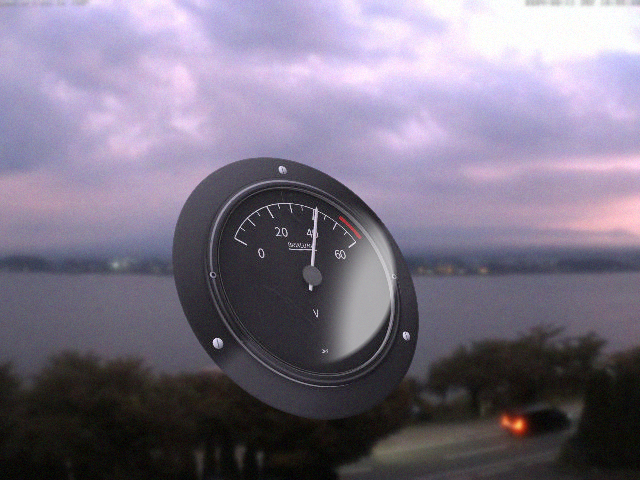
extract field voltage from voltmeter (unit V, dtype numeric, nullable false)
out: 40 V
